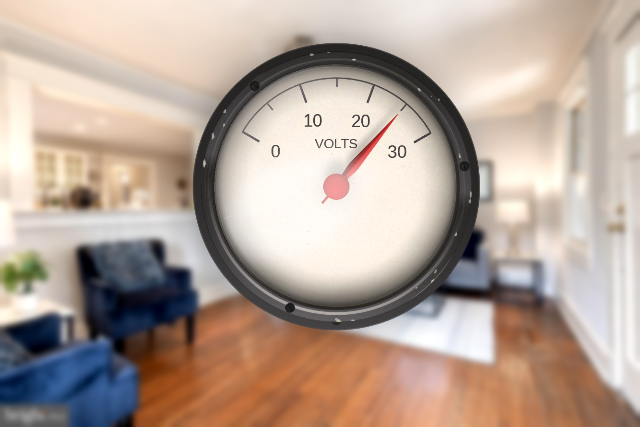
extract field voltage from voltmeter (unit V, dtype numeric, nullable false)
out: 25 V
